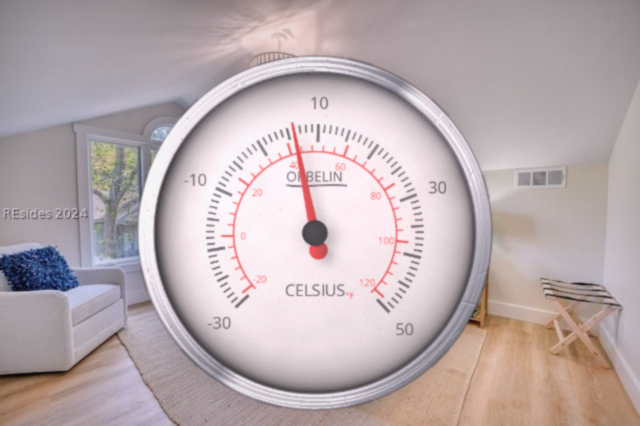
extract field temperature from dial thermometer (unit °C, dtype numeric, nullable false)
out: 6 °C
